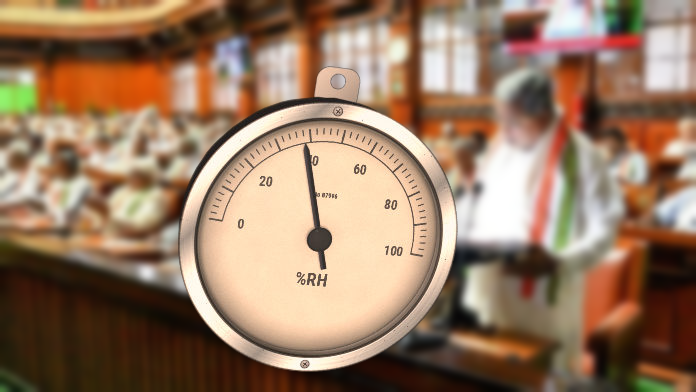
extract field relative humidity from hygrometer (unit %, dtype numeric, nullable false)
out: 38 %
